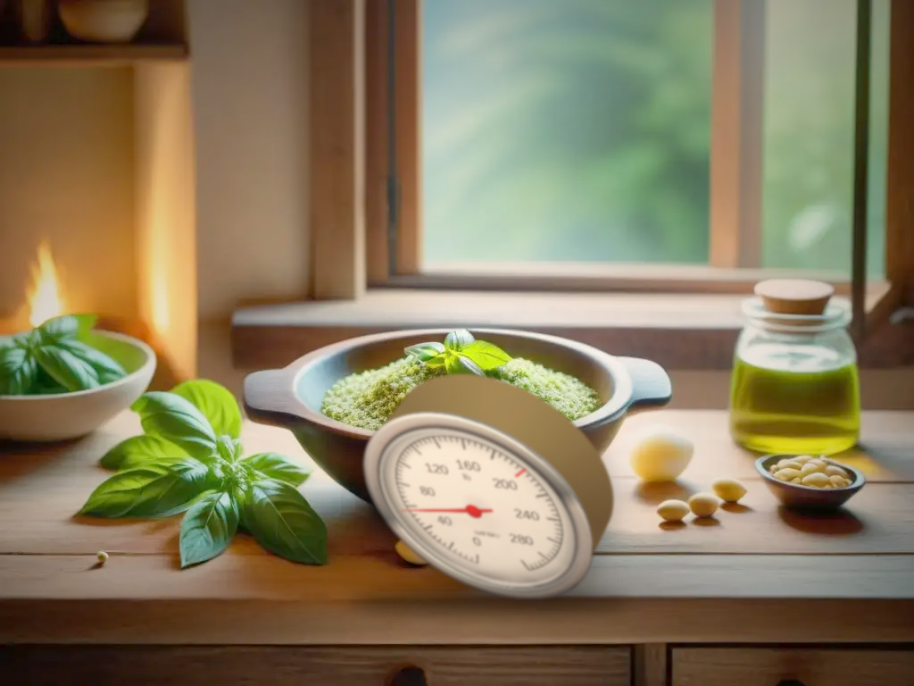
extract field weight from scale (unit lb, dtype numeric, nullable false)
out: 60 lb
